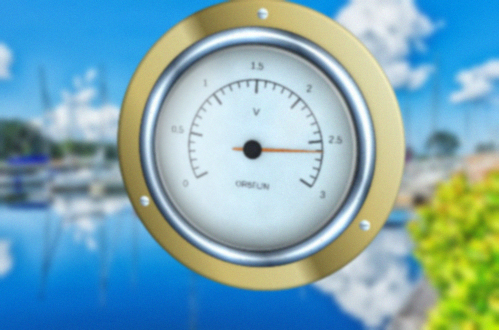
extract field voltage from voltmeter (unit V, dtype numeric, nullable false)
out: 2.6 V
